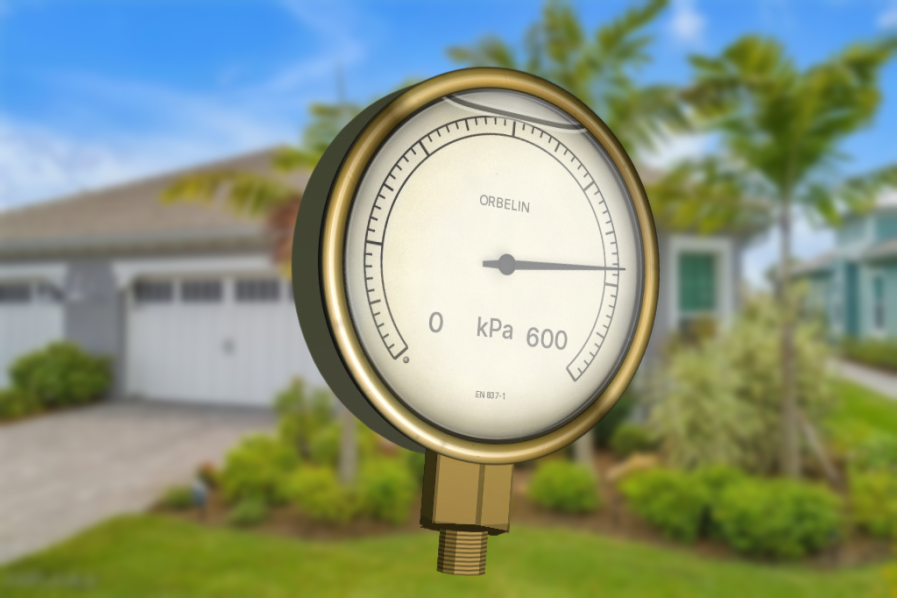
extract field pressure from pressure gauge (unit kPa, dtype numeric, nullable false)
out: 485 kPa
